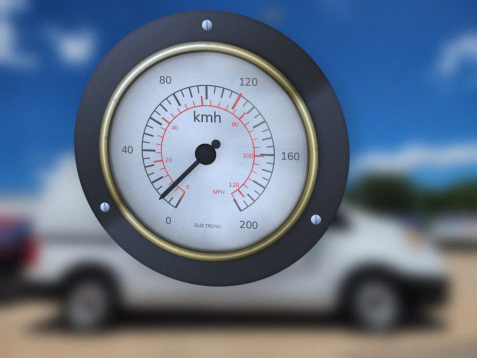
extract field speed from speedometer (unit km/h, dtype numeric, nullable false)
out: 10 km/h
